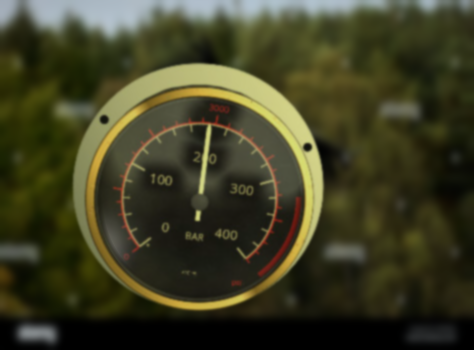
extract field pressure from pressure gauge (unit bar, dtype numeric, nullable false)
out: 200 bar
